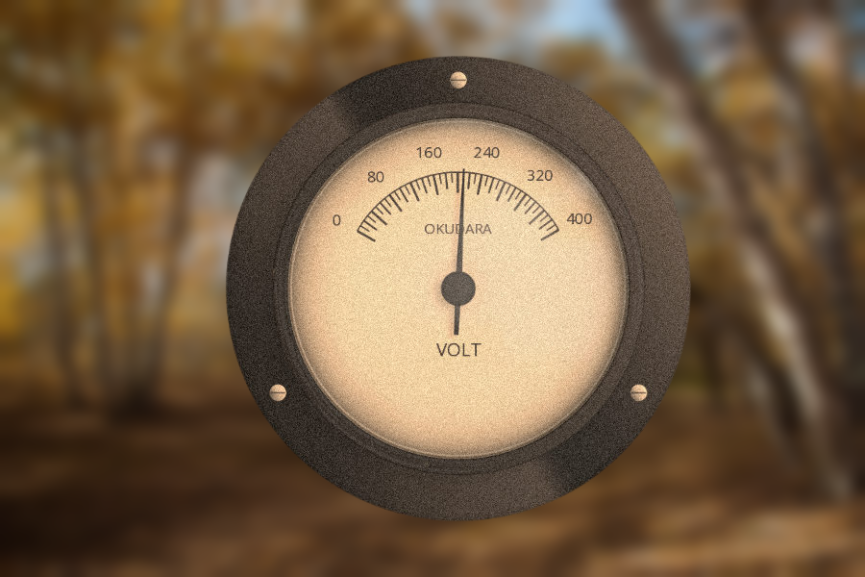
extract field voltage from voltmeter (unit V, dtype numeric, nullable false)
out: 210 V
